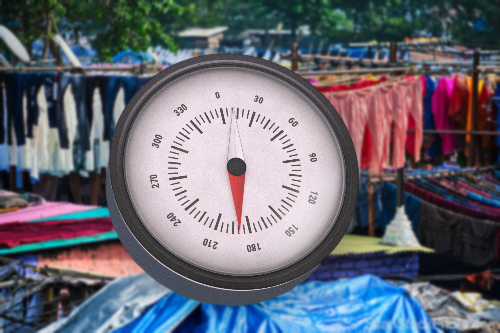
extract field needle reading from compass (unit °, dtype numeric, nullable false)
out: 190 °
